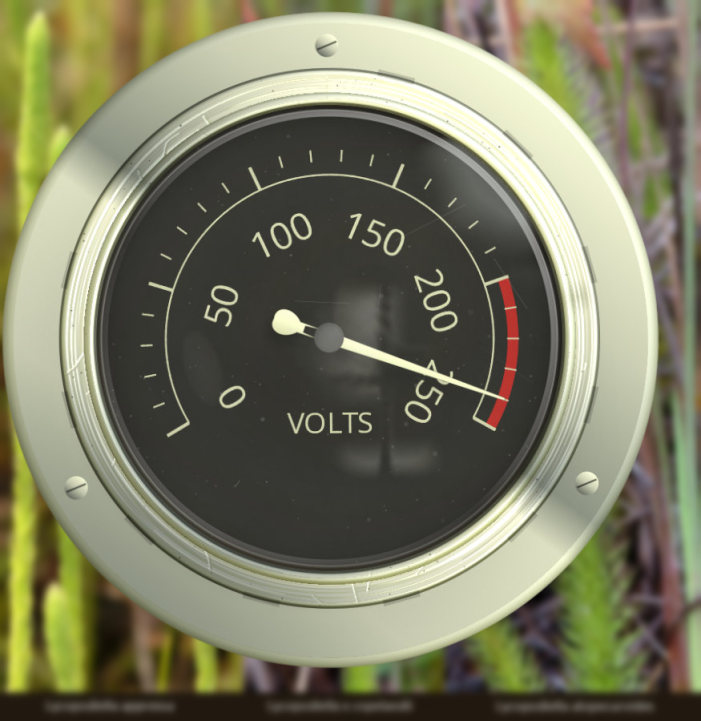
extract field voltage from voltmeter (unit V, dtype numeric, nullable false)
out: 240 V
